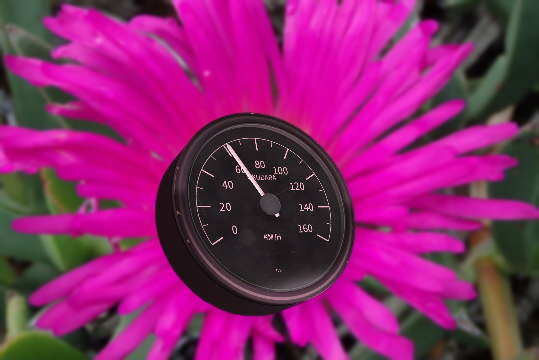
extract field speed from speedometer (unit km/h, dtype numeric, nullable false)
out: 60 km/h
